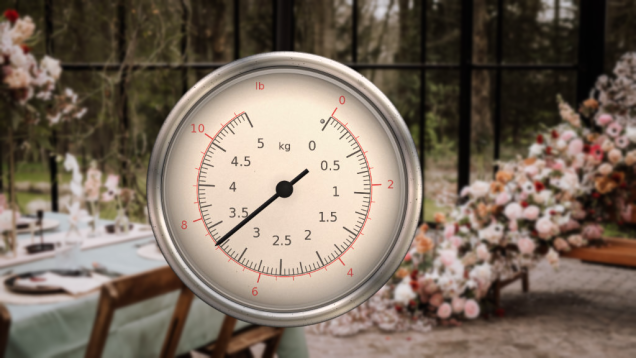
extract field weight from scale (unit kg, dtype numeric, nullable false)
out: 3.3 kg
